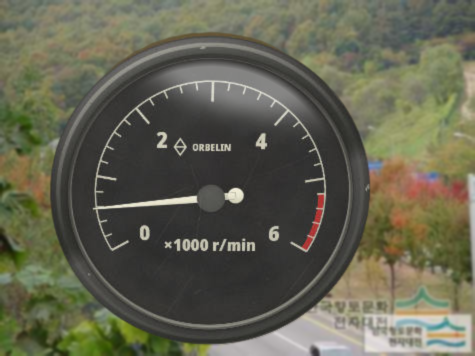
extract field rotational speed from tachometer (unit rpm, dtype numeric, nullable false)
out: 600 rpm
